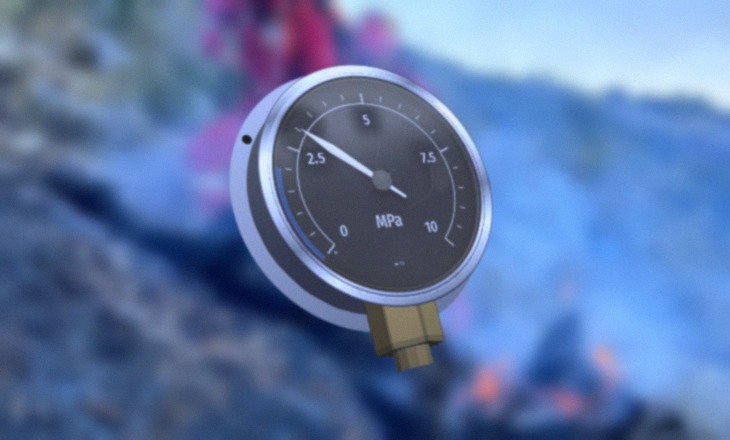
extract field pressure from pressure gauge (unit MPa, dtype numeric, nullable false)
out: 3 MPa
